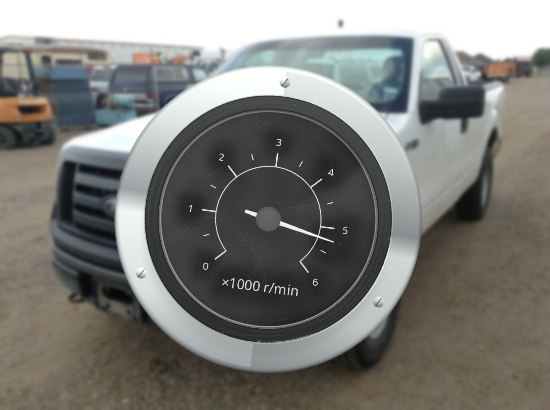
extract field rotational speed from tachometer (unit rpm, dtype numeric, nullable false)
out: 5250 rpm
